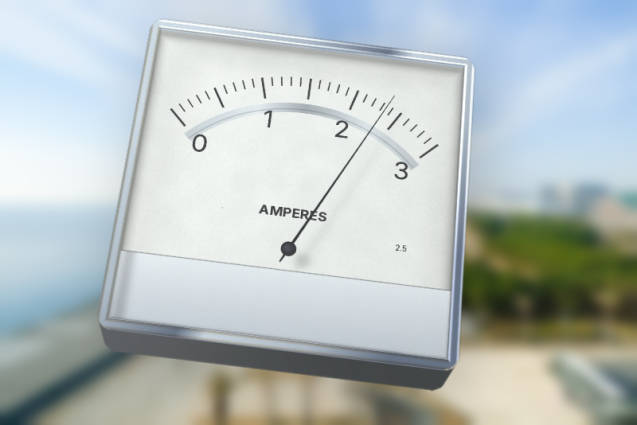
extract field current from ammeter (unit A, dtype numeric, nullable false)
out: 2.35 A
